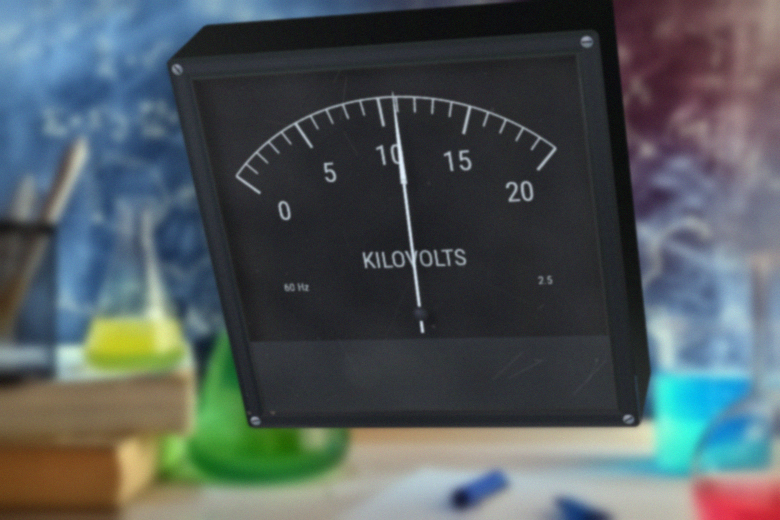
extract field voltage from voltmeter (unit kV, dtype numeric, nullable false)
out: 11 kV
